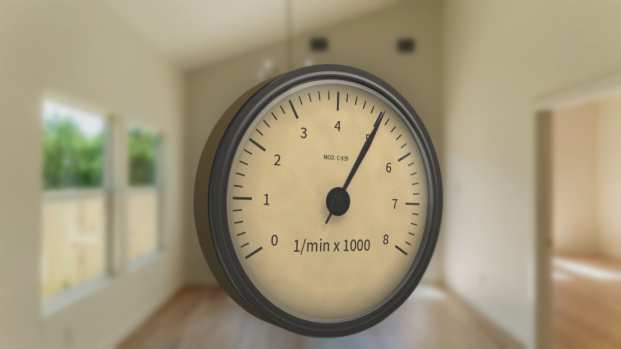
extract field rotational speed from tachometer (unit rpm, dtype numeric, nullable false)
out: 5000 rpm
